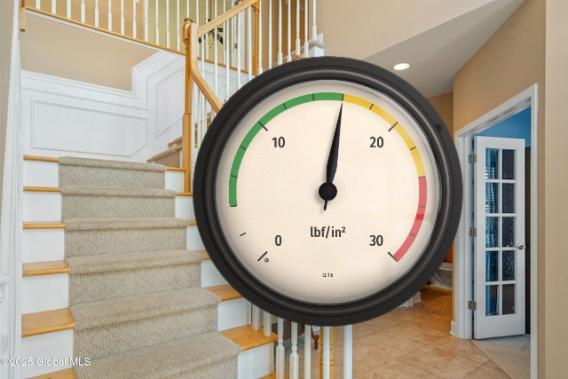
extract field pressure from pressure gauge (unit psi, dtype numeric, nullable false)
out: 16 psi
